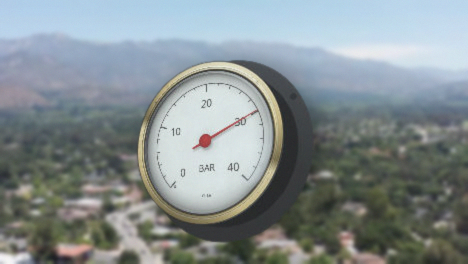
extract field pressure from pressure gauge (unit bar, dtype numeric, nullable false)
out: 30 bar
